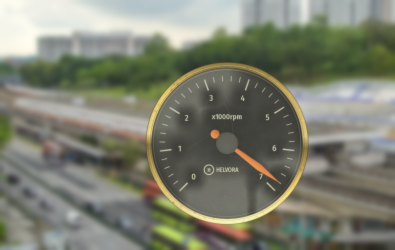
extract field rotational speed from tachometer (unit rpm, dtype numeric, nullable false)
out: 6800 rpm
